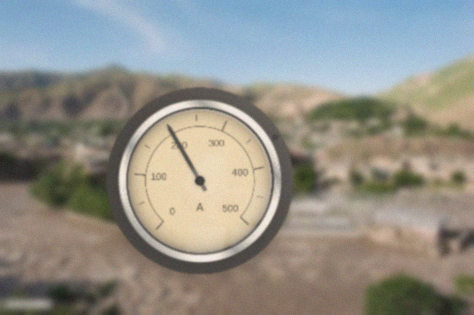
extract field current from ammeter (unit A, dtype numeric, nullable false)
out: 200 A
